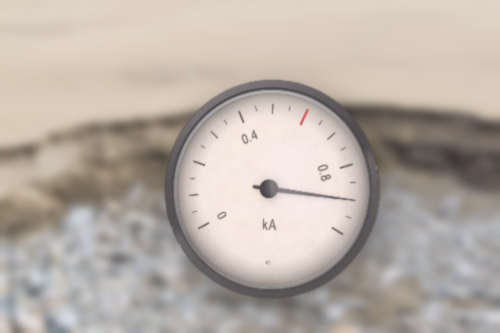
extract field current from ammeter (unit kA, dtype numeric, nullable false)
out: 0.9 kA
